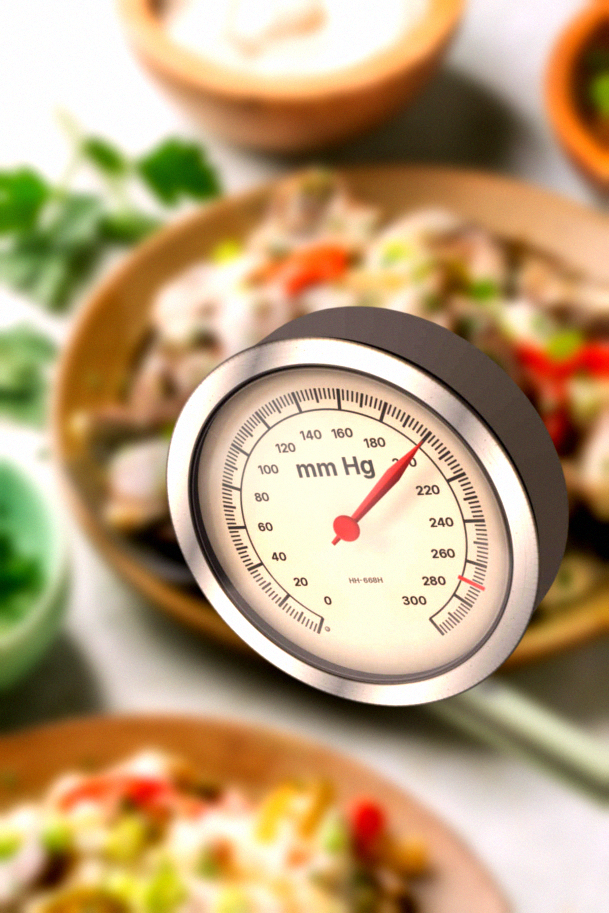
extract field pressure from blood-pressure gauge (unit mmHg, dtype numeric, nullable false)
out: 200 mmHg
